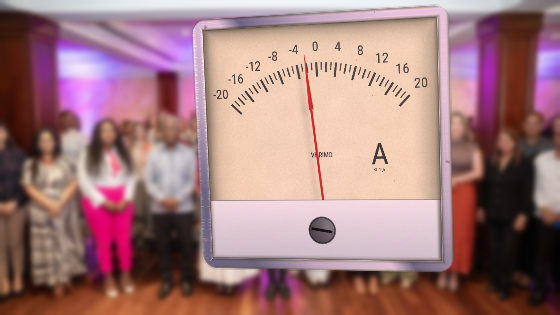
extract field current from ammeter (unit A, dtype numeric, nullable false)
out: -2 A
